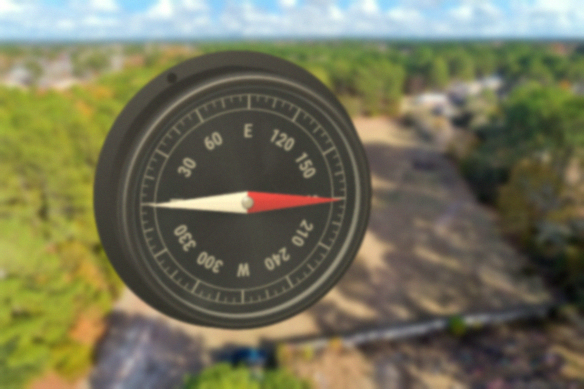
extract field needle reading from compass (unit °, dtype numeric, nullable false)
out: 180 °
